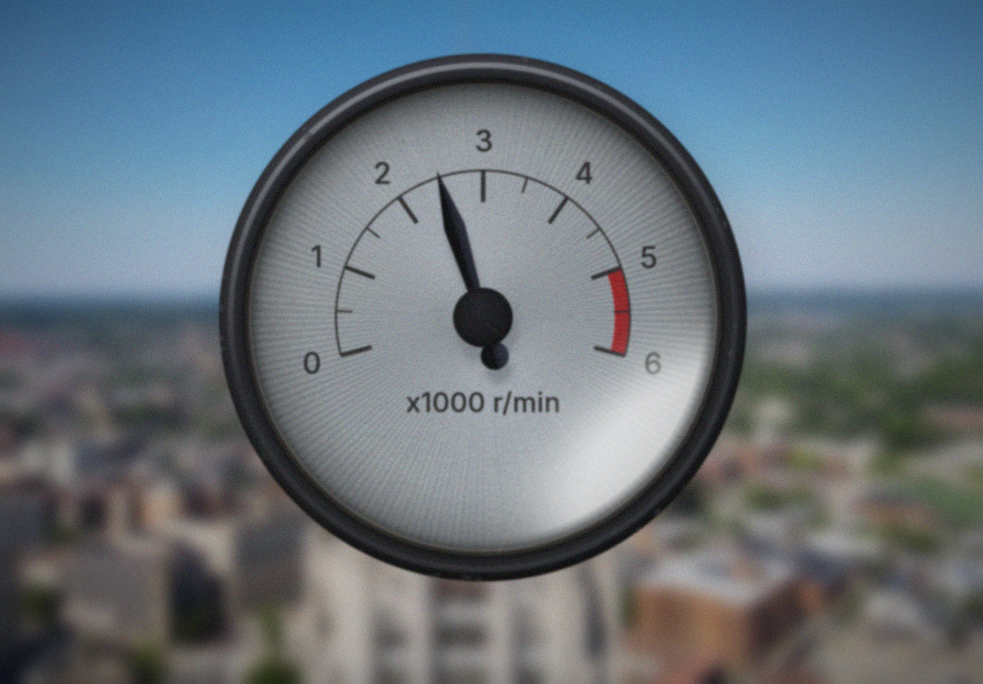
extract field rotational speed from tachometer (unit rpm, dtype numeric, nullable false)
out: 2500 rpm
